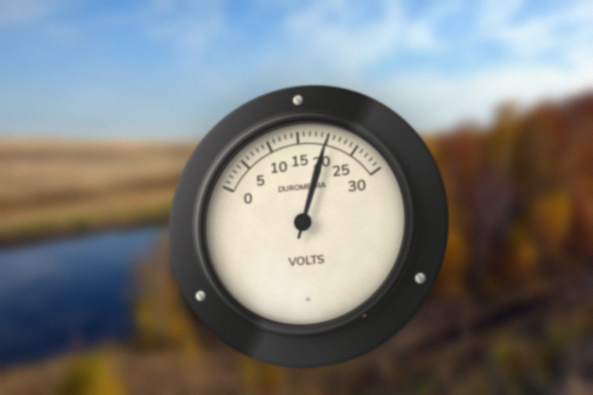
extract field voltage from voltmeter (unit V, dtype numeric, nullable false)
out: 20 V
